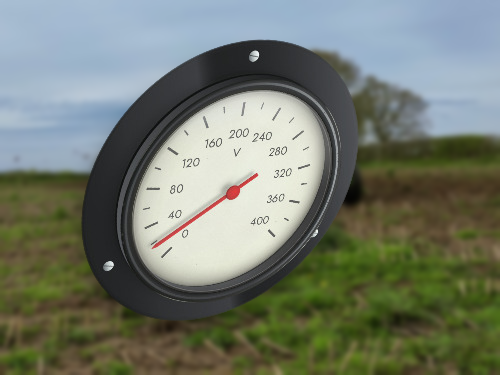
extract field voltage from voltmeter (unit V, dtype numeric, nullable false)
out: 20 V
